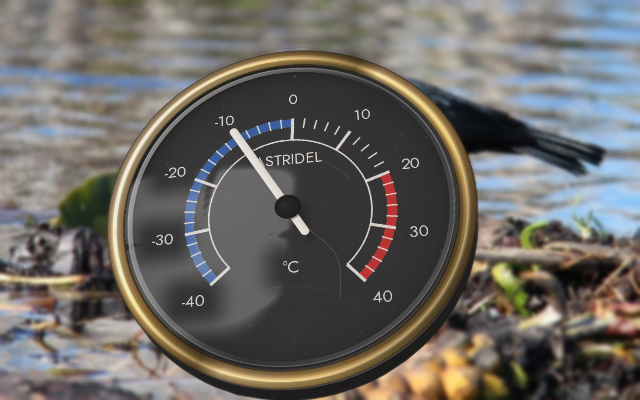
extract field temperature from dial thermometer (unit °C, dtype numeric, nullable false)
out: -10 °C
